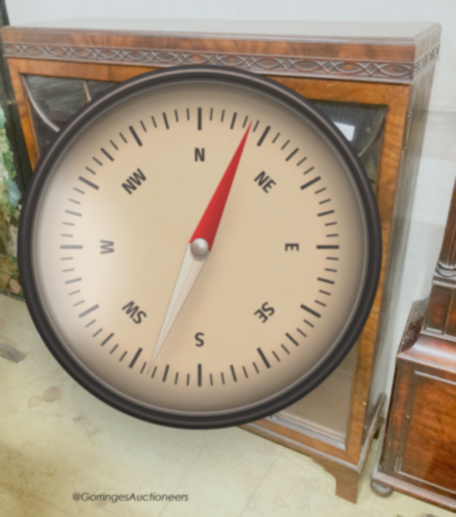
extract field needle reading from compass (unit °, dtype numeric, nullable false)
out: 22.5 °
